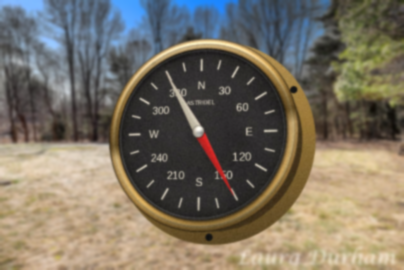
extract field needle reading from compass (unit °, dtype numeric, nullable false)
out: 150 °
